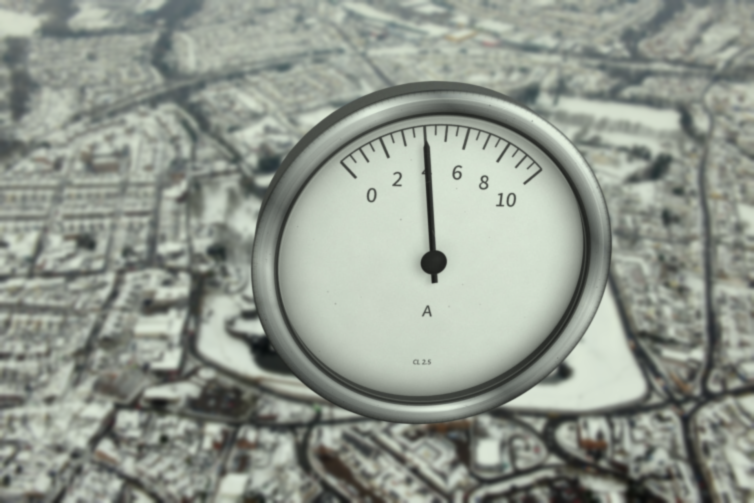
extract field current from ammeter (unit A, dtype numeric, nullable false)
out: 4 A
